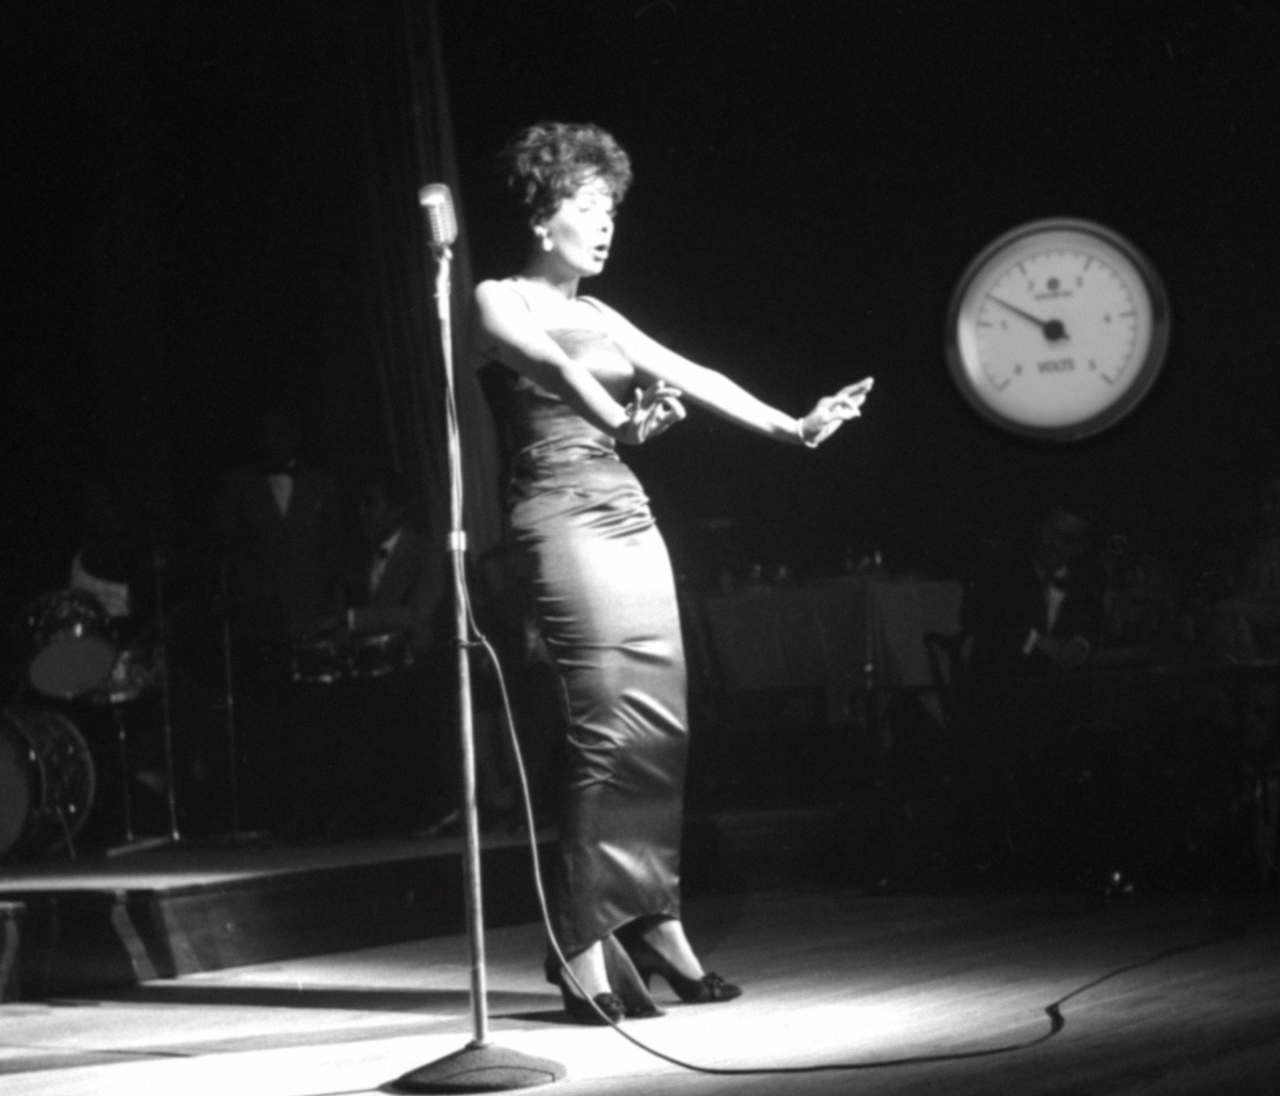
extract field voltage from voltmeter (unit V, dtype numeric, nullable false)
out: 1.4 V
